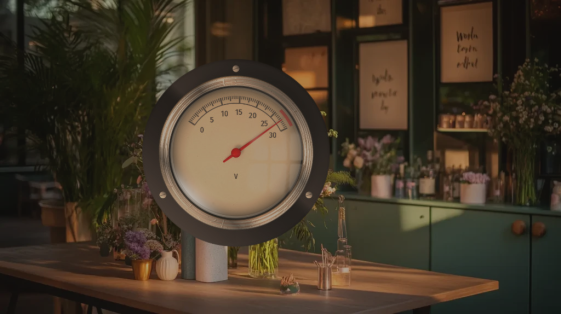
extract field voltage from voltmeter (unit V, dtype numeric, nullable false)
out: 27.5 V
